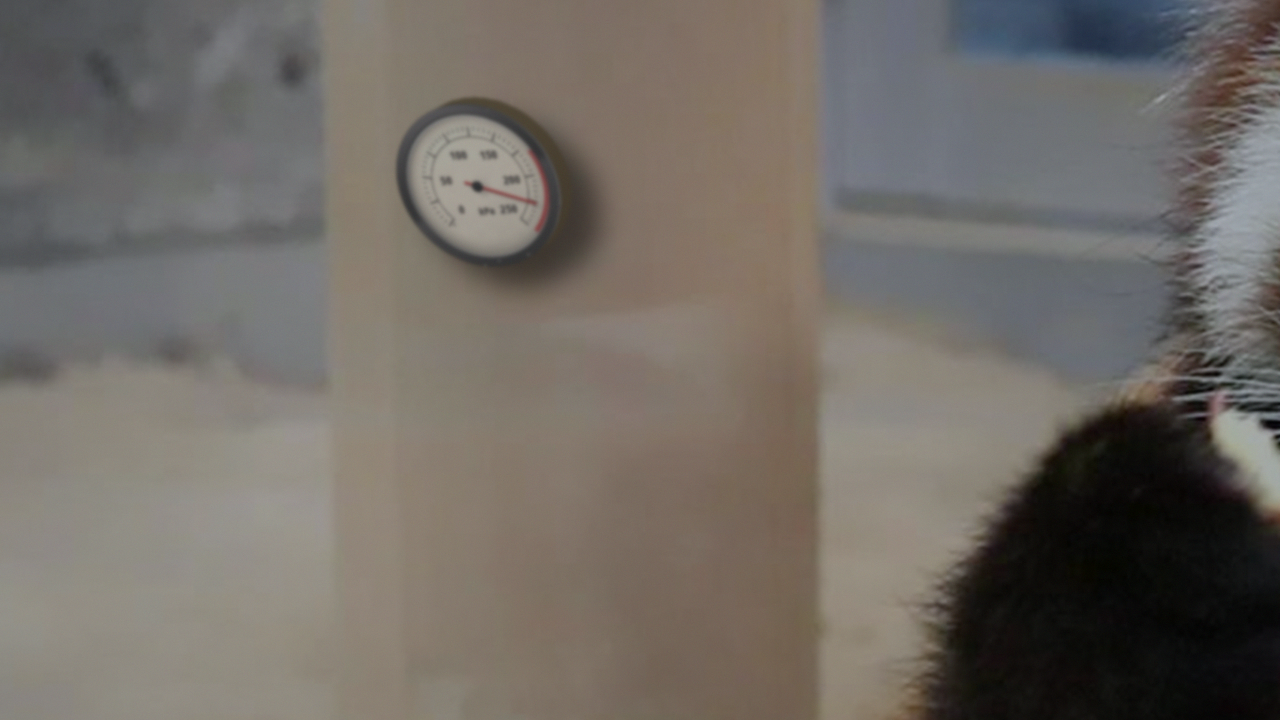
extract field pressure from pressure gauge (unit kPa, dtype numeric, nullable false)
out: 225 kPa
